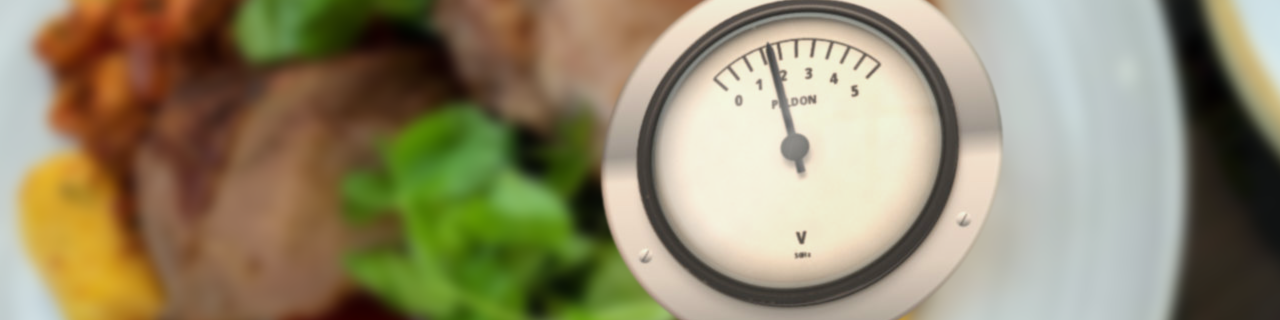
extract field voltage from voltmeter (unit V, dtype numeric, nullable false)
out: 1.75 V
